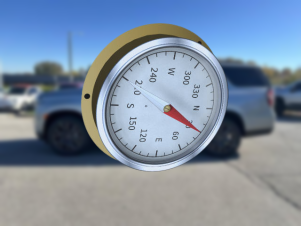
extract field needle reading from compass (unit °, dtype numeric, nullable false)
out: 30 °
